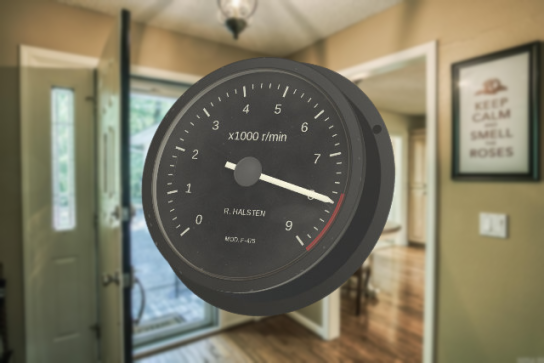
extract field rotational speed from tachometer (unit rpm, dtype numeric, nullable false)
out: 8000 rpm
